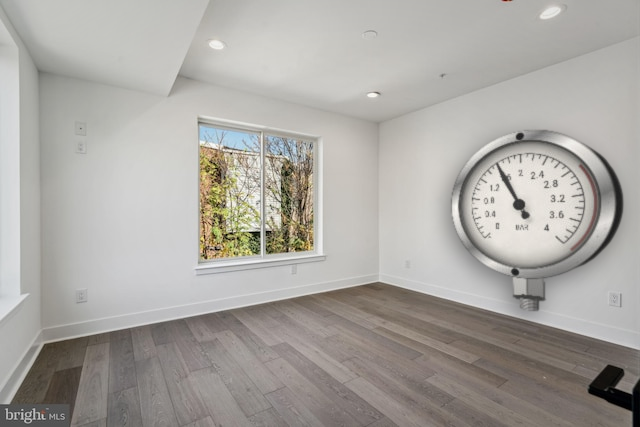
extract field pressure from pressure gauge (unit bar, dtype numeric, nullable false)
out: 1.6 bar
